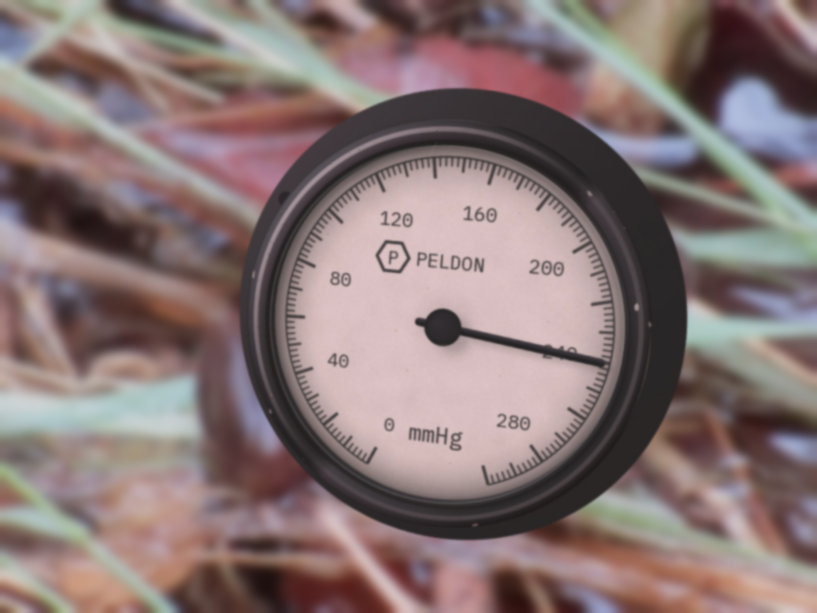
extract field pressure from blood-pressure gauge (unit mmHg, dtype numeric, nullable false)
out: 240 mmHg
